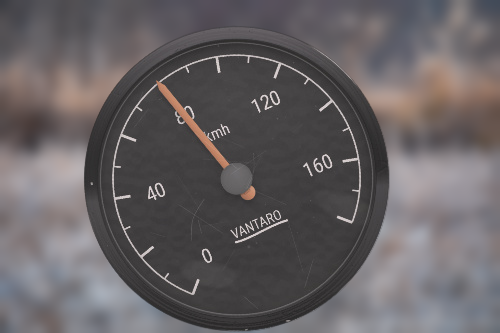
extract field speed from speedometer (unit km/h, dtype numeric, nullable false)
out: 80 km/h
